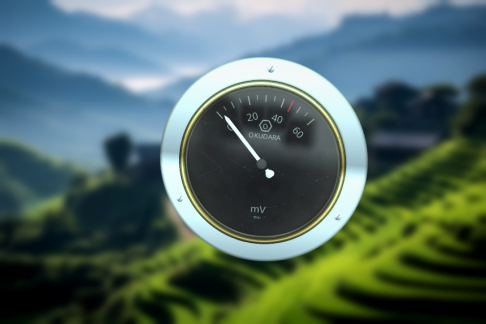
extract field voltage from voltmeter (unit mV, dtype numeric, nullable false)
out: 2.5 mV
